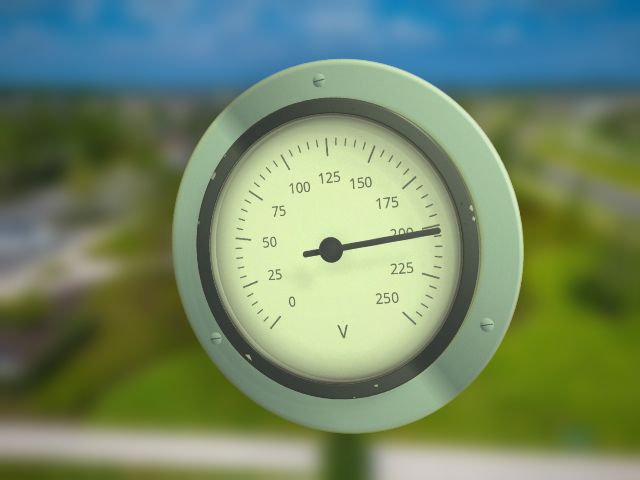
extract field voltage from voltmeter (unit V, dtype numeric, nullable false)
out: 202.5 V
